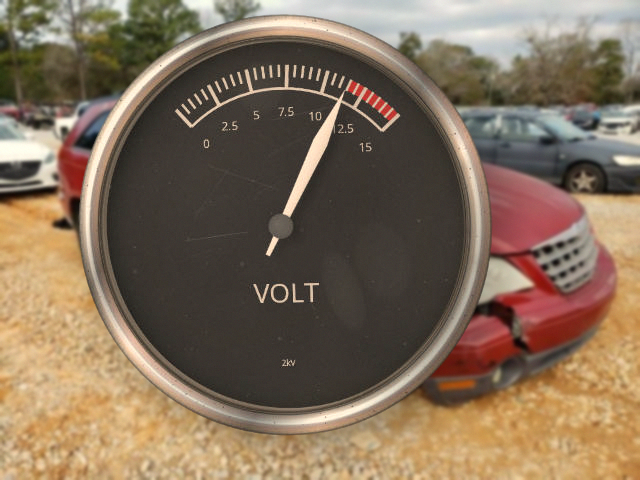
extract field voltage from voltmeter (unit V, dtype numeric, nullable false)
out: 11.5 V
